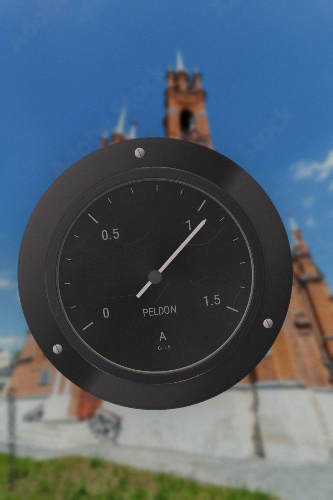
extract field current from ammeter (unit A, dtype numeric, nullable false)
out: 1.05 A
